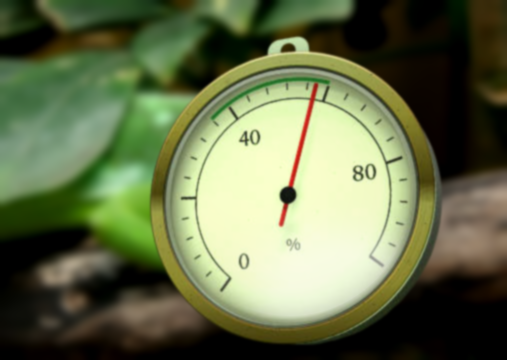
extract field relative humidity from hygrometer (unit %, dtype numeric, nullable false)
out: 58 %
